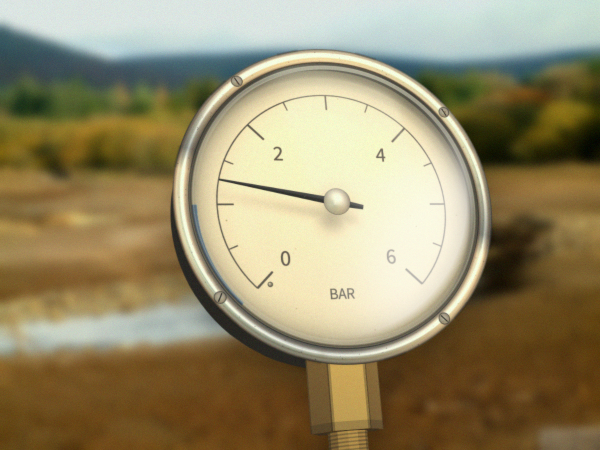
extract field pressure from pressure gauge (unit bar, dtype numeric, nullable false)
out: 1.25 bar
